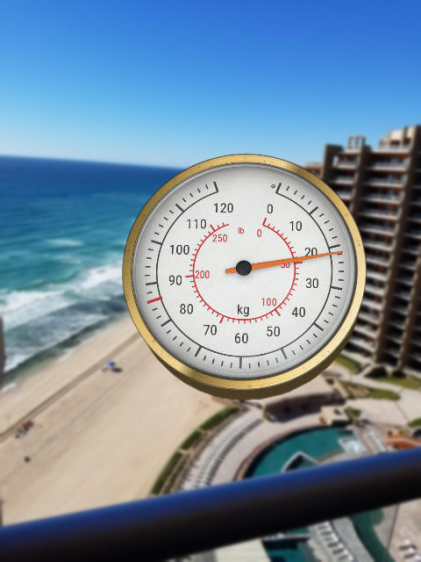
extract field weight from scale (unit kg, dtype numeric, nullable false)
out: 22 kg
